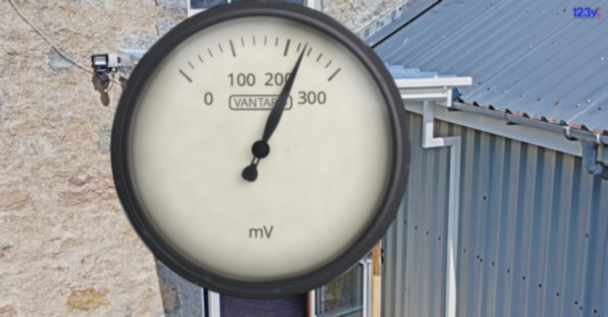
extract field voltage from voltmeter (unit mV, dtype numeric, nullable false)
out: 230 mV
